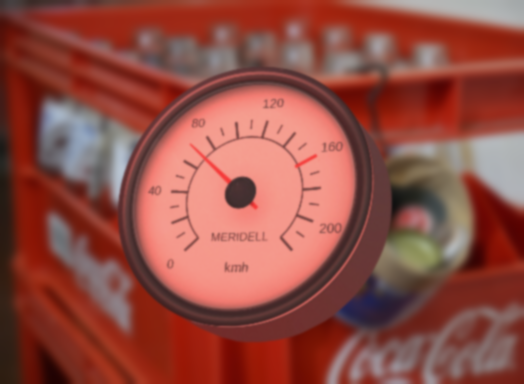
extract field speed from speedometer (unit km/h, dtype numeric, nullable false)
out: 70 km/h
